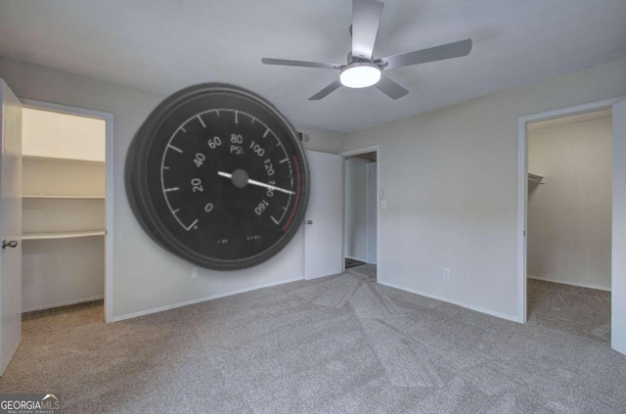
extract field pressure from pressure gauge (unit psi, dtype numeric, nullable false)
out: 140 psi
